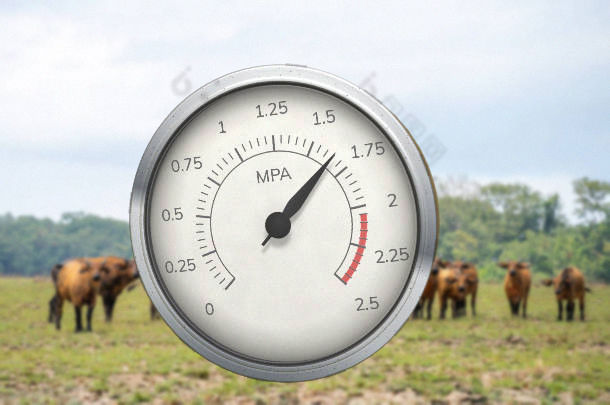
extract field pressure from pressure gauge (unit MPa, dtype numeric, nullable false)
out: 1.65 MPa
